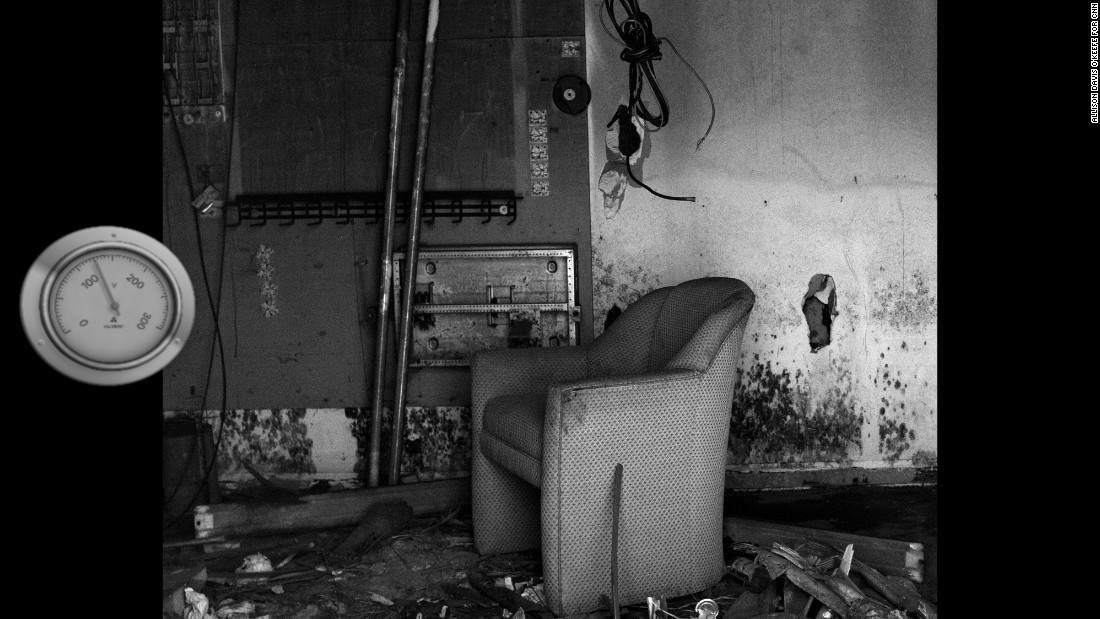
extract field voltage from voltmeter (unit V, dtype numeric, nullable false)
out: 125 V
